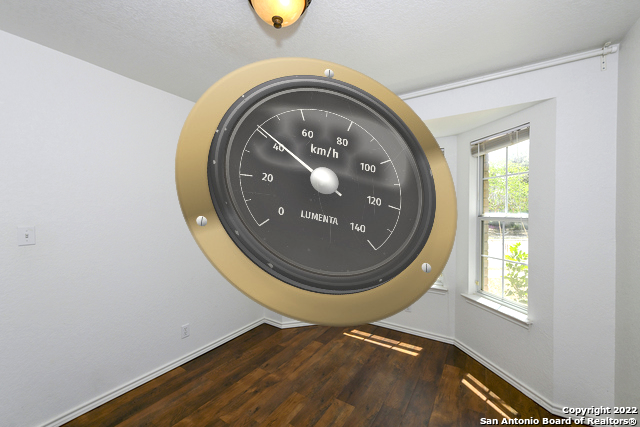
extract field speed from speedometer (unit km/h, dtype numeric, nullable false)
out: 40 km/h
